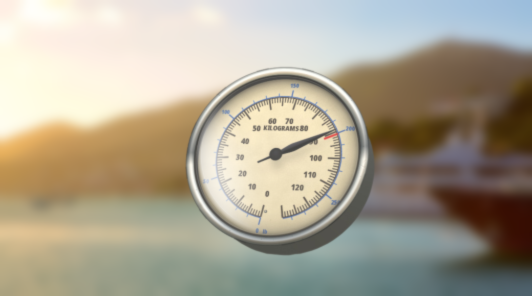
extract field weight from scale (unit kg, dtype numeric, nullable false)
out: 90 kg
